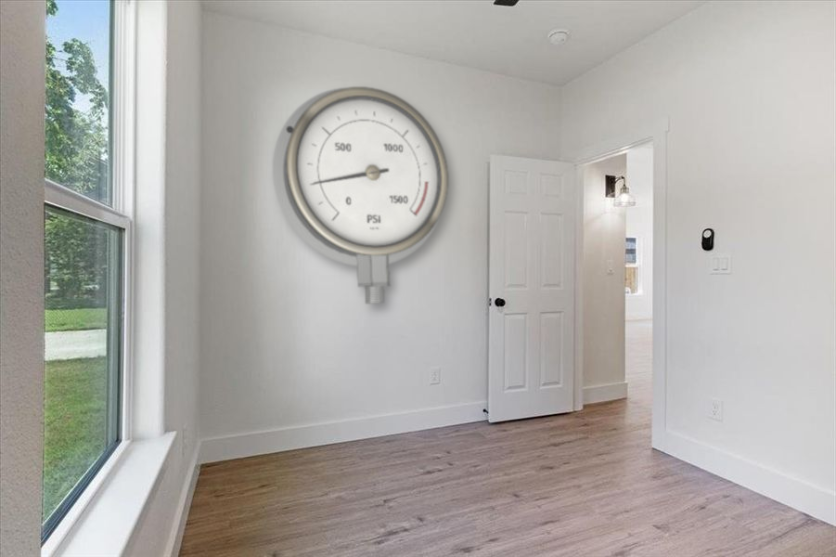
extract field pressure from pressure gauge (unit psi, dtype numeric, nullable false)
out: 200 psi
